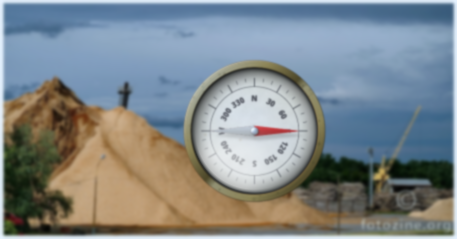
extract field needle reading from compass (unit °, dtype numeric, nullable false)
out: 90 °
